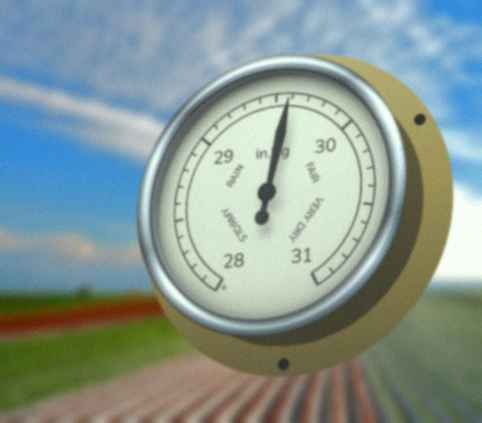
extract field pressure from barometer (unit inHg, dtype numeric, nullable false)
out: 29.6 inHg
